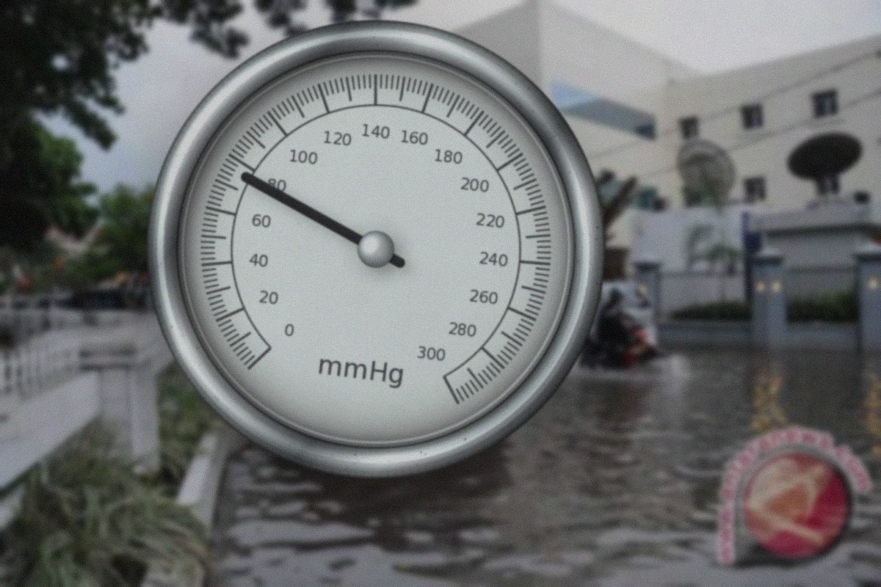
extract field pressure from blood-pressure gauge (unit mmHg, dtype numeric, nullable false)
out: 76 mmHg
